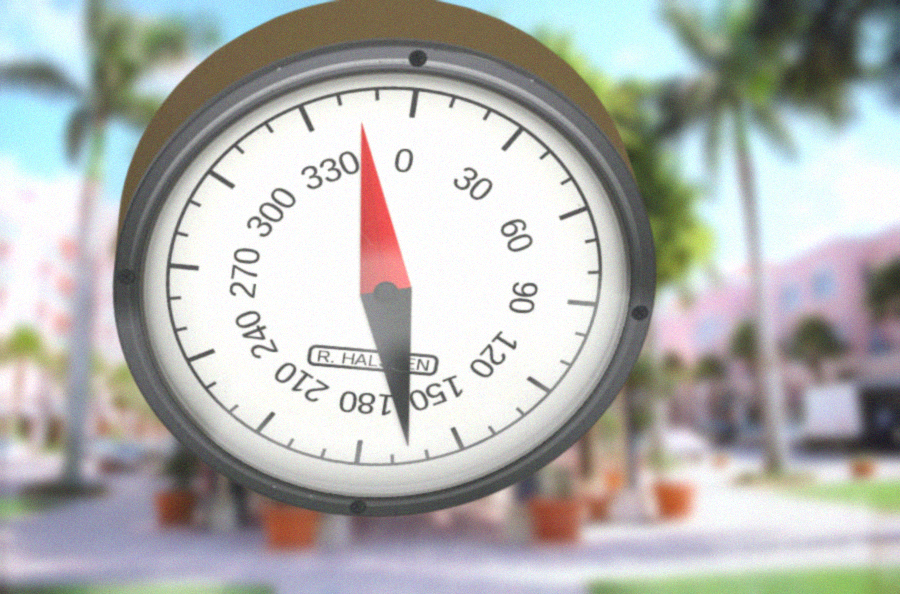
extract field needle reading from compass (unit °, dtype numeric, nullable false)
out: 345 °
